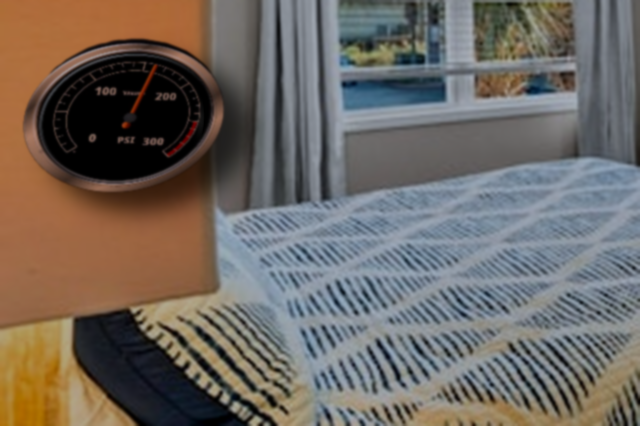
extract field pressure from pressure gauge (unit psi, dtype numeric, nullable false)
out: 160 psi
